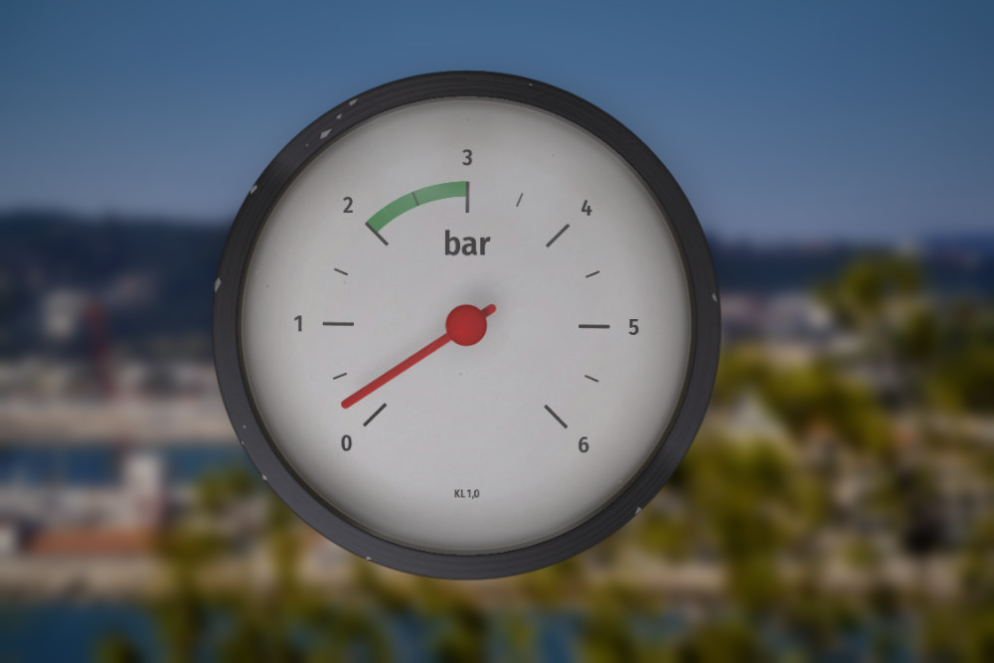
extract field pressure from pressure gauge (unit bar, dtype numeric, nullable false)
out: 0.25 bar
